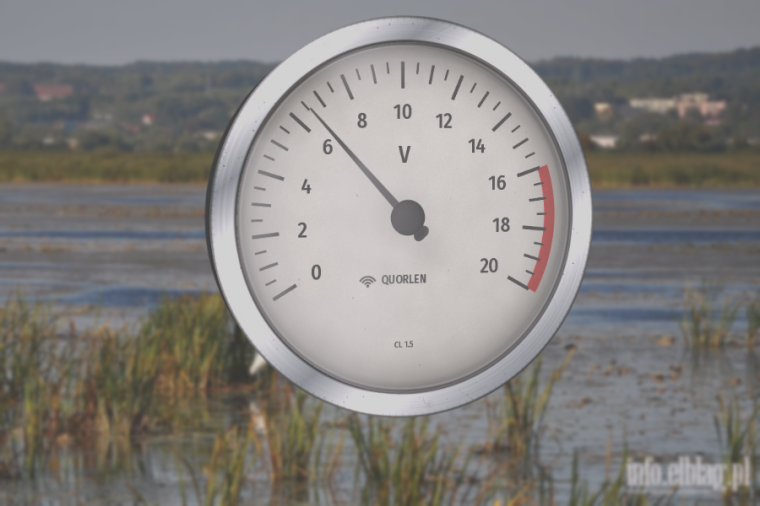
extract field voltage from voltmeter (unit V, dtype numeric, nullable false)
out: 6.5 V
